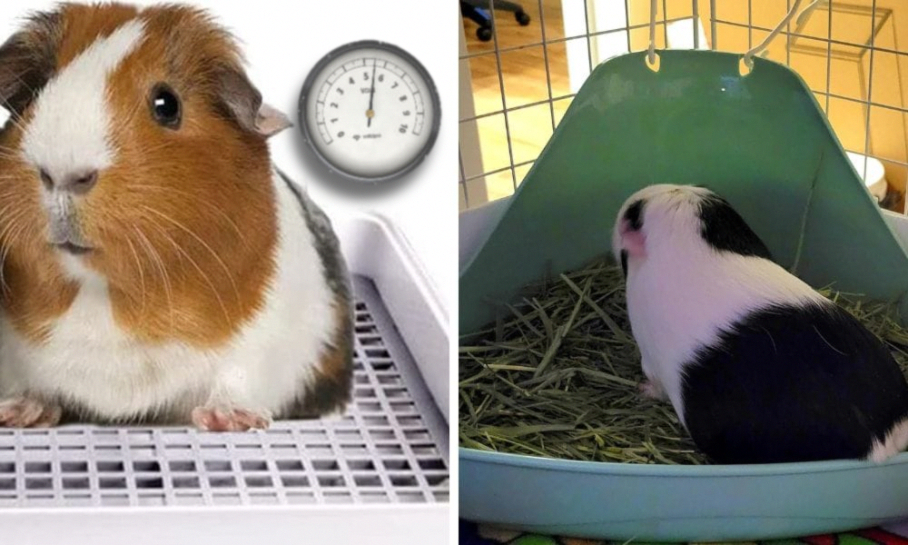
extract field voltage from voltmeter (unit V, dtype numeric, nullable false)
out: 5.5 V
